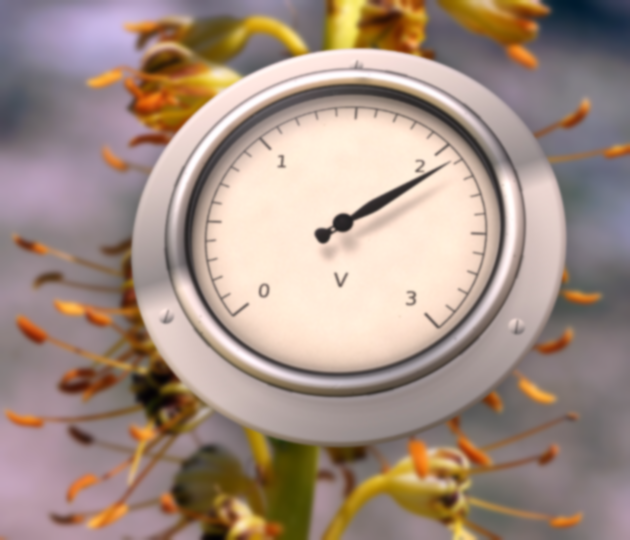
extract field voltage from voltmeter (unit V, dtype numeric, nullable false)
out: 2.1 V
